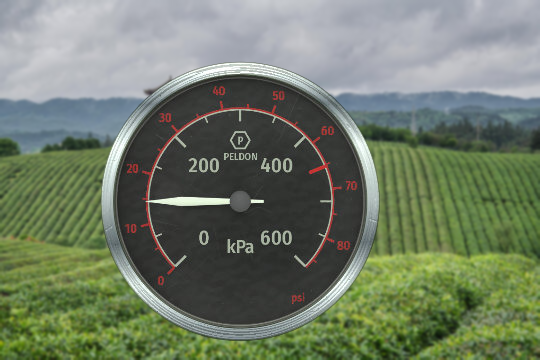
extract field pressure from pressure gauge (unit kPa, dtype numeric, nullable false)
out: 100 kPa
